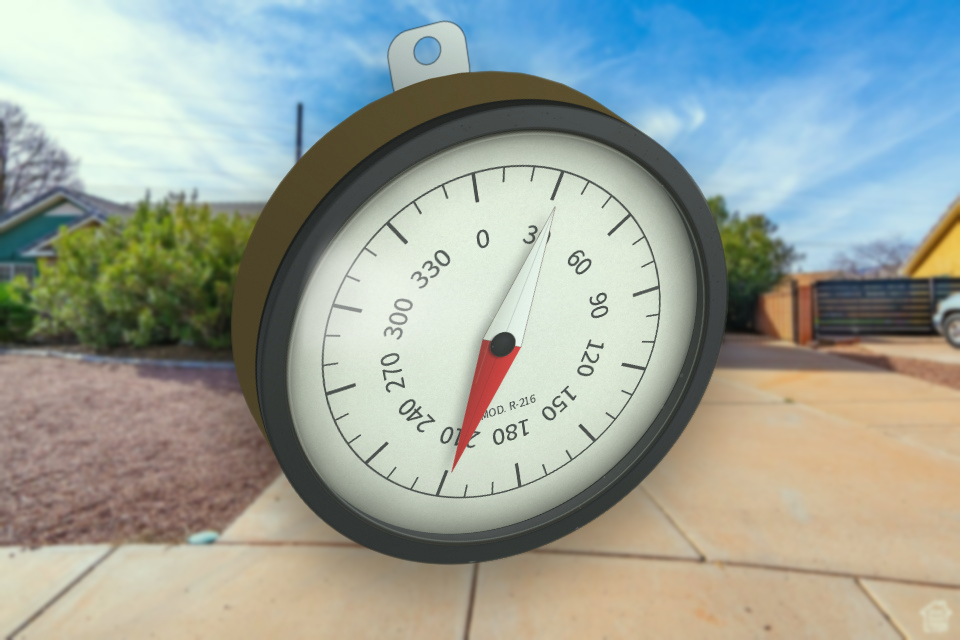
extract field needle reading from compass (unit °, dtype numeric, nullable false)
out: 210 °
